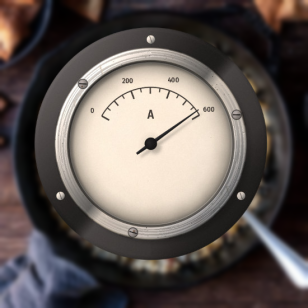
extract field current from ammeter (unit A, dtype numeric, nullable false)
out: 575 A
